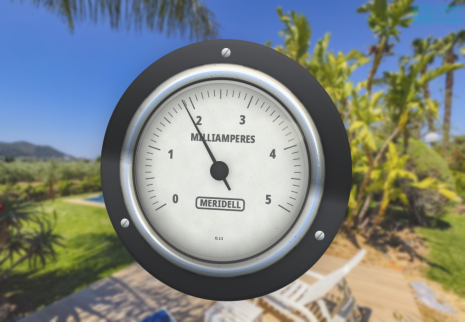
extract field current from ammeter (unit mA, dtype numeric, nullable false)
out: 1.9 mA
